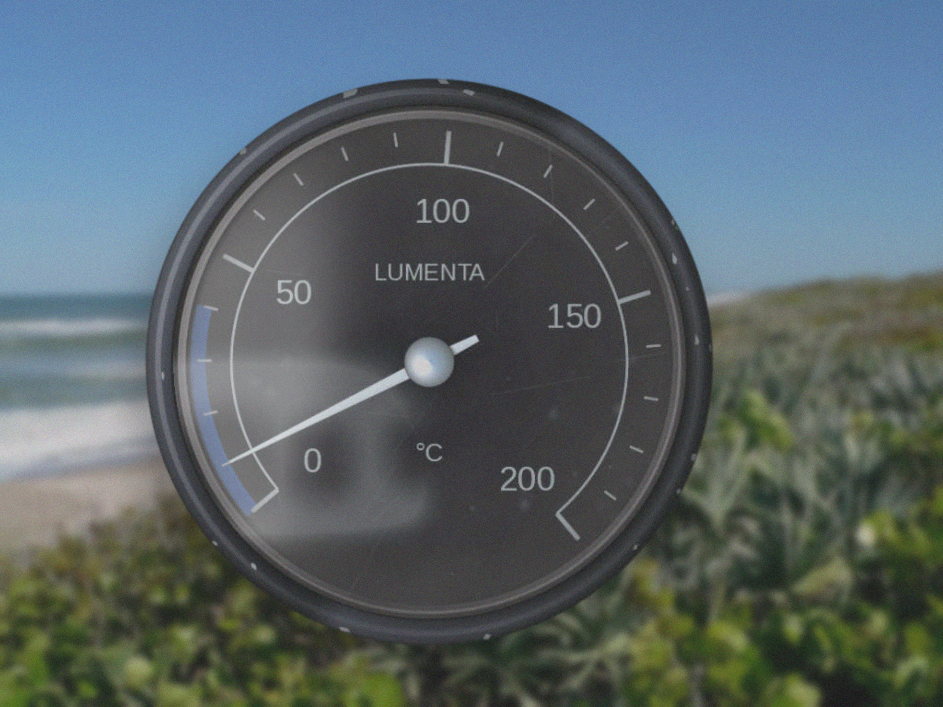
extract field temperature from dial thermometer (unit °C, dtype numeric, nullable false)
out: 10 °C
